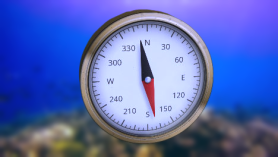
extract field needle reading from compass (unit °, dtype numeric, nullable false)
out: 170 °
